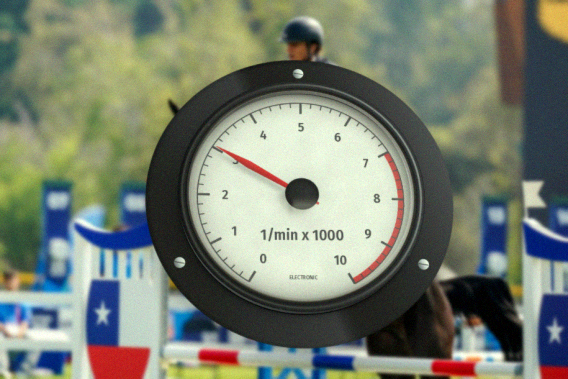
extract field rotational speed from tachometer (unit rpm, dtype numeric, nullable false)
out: 3000 rpm
